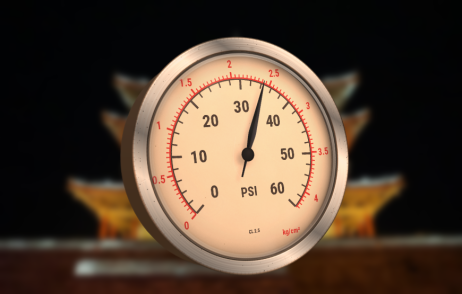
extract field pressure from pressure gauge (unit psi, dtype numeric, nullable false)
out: 34 psi
